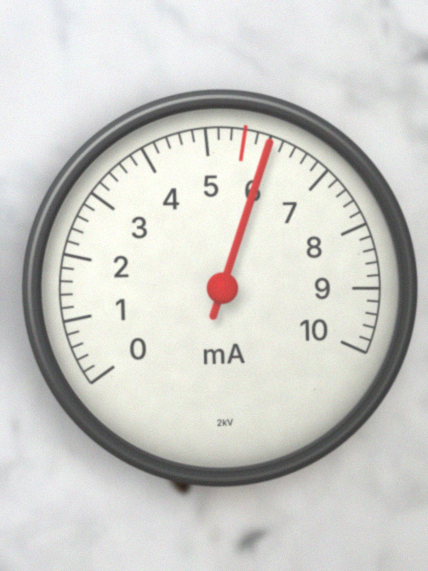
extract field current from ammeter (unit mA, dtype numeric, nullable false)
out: 6 mA
